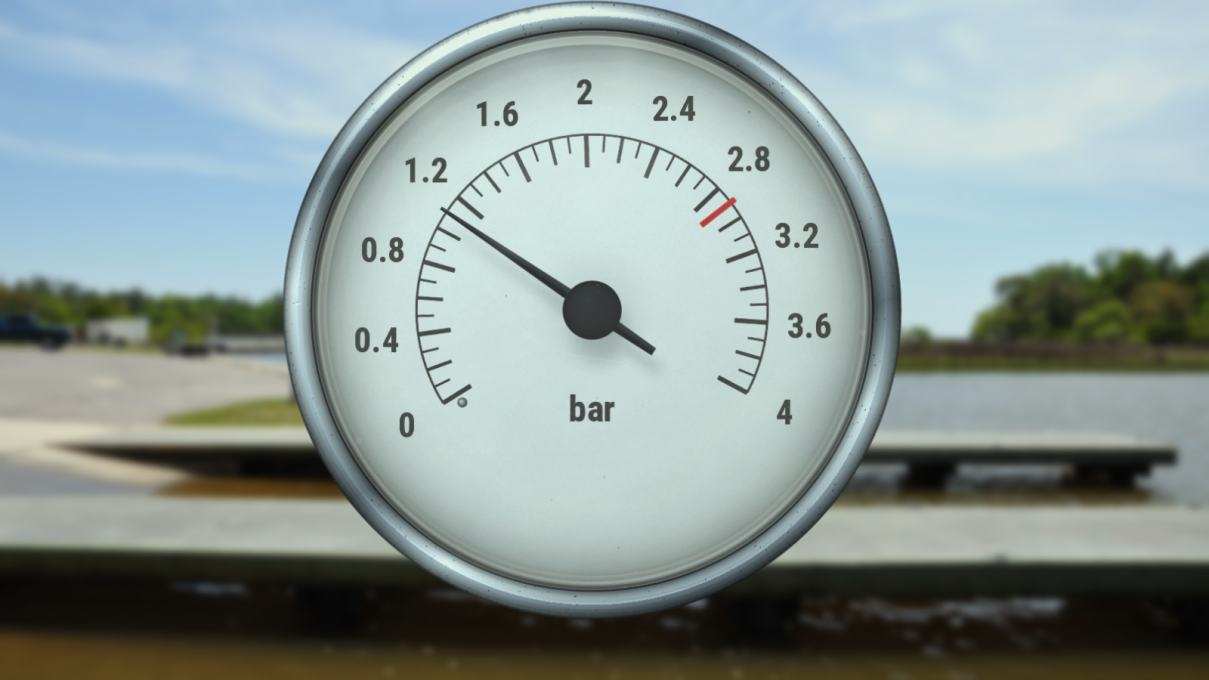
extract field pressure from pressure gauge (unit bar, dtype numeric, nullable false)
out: 1.1 bar
